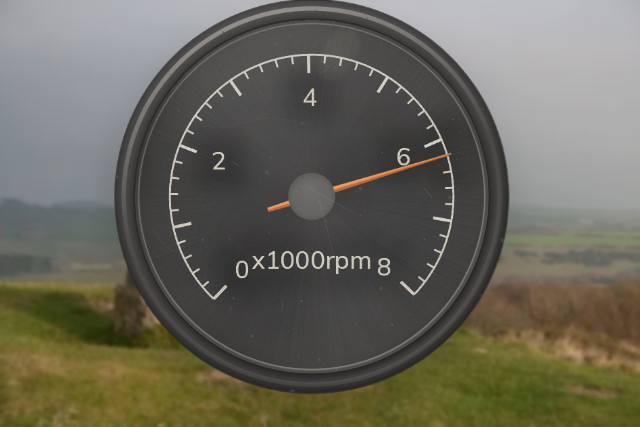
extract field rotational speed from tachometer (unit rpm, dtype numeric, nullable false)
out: 6200 rpm
